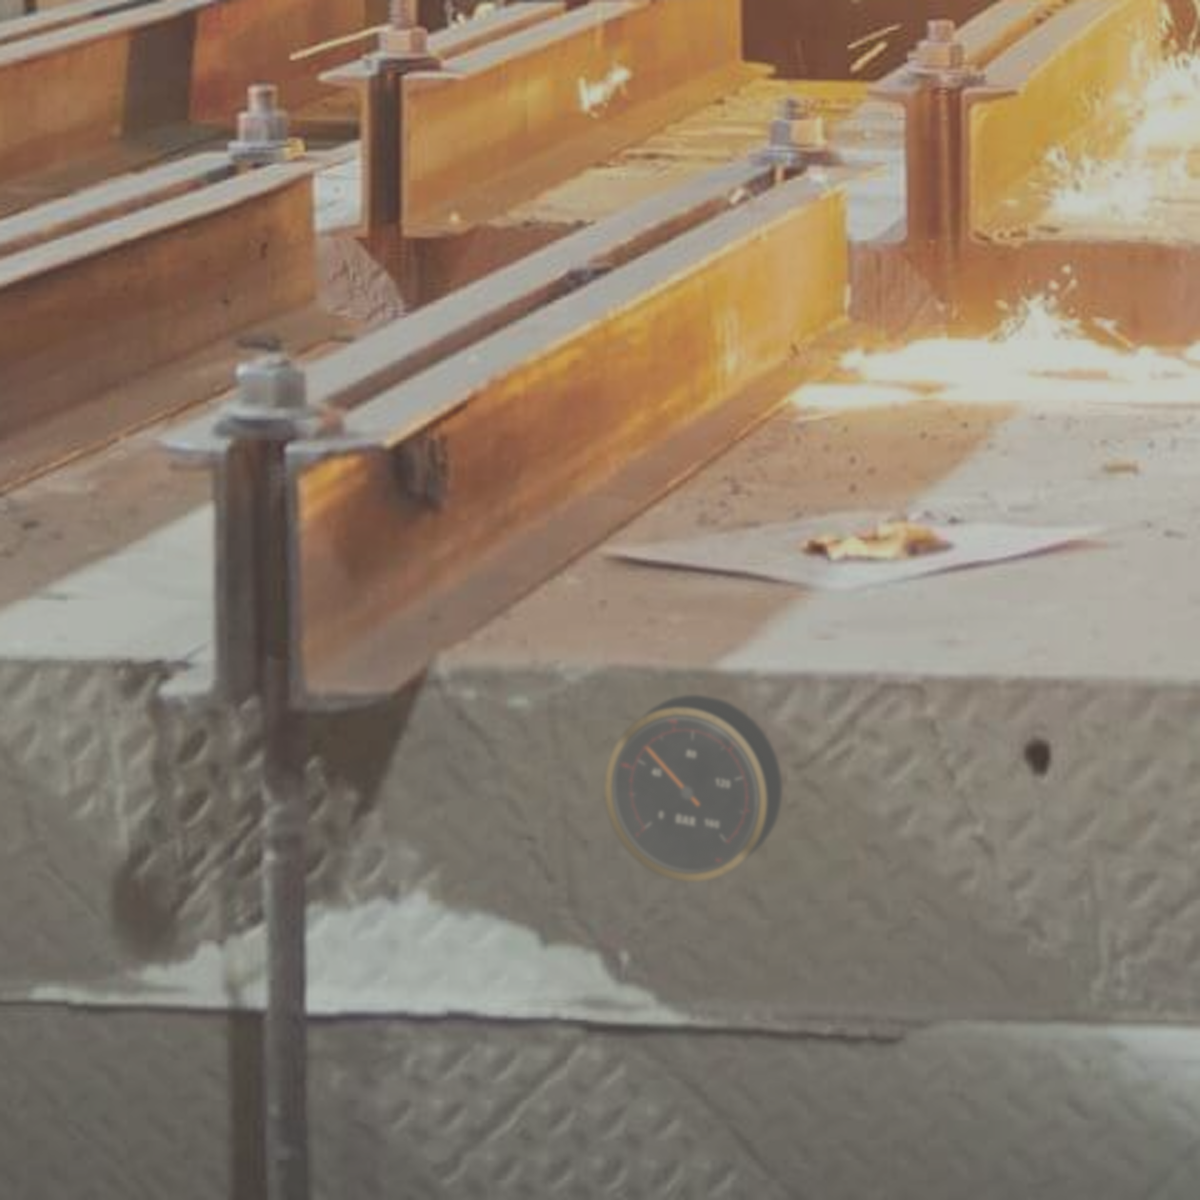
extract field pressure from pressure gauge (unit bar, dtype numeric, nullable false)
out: 50 bar
